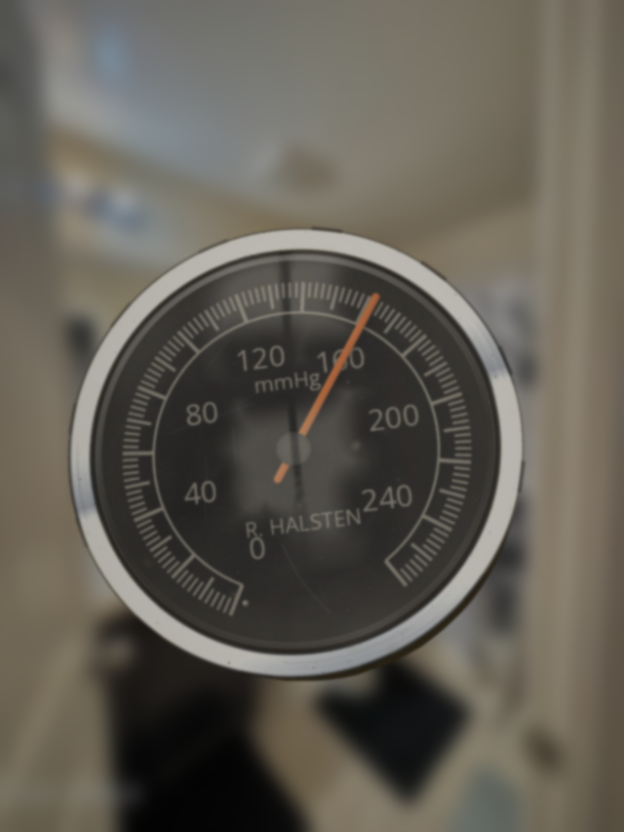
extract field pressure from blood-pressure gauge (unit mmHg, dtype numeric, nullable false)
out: 162 mmHg
